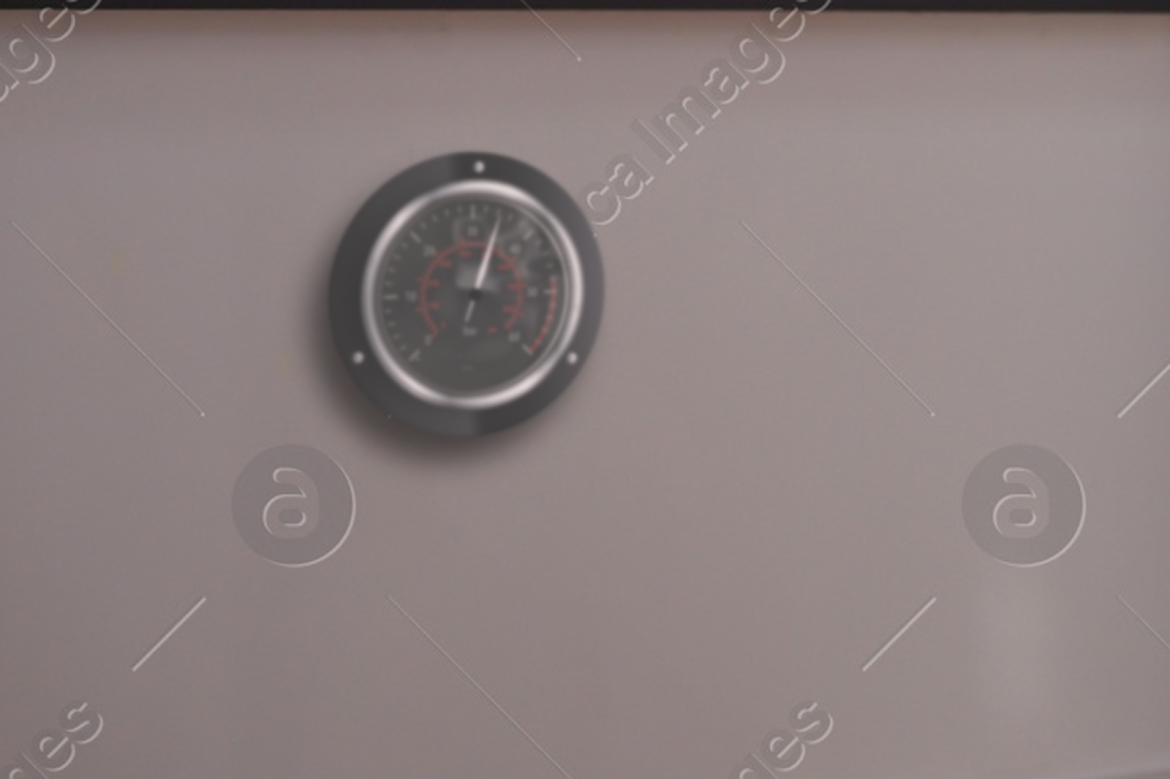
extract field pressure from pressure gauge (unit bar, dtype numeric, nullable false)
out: 34 bar
